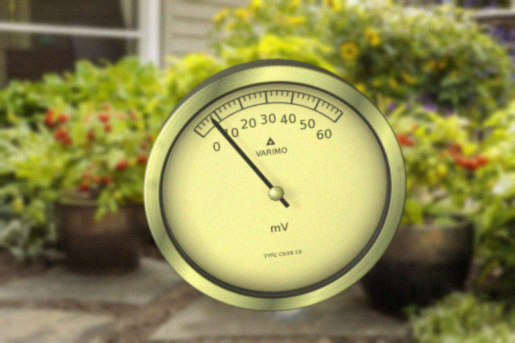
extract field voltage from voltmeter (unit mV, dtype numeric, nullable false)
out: 8 mV
